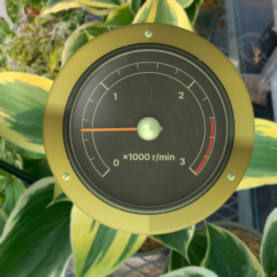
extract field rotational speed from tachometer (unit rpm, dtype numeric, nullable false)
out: 500 rpm
